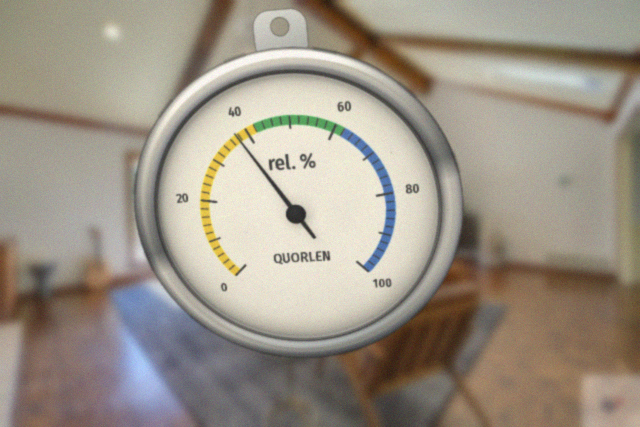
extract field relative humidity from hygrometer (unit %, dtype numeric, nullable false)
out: 38 %
